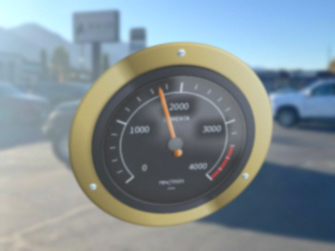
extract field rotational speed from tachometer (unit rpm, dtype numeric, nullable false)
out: 1700 rpm
